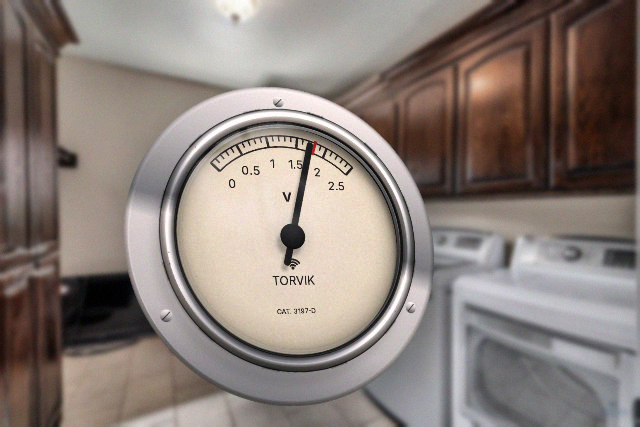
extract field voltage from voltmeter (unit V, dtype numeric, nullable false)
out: 1.7 V
